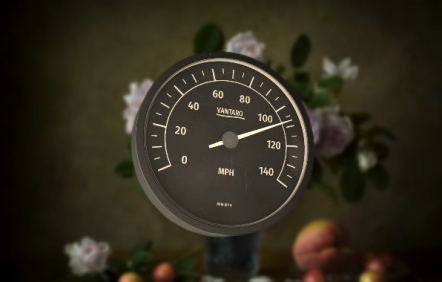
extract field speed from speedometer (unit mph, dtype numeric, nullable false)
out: 107.5 mph
